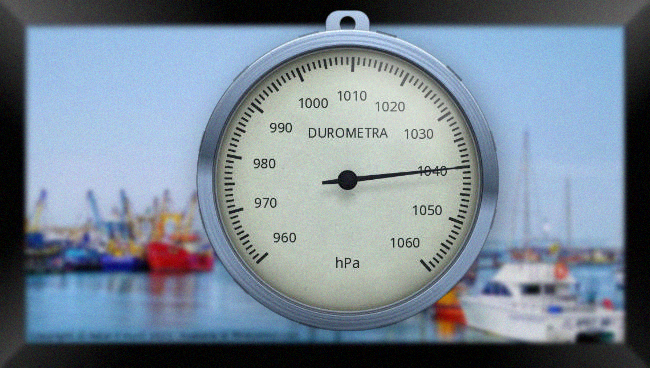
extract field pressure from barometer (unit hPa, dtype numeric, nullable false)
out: 1040 hPa
